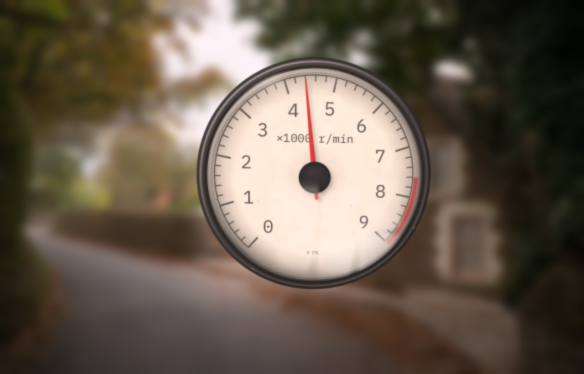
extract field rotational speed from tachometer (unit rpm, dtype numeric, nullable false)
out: 4400 rpm
